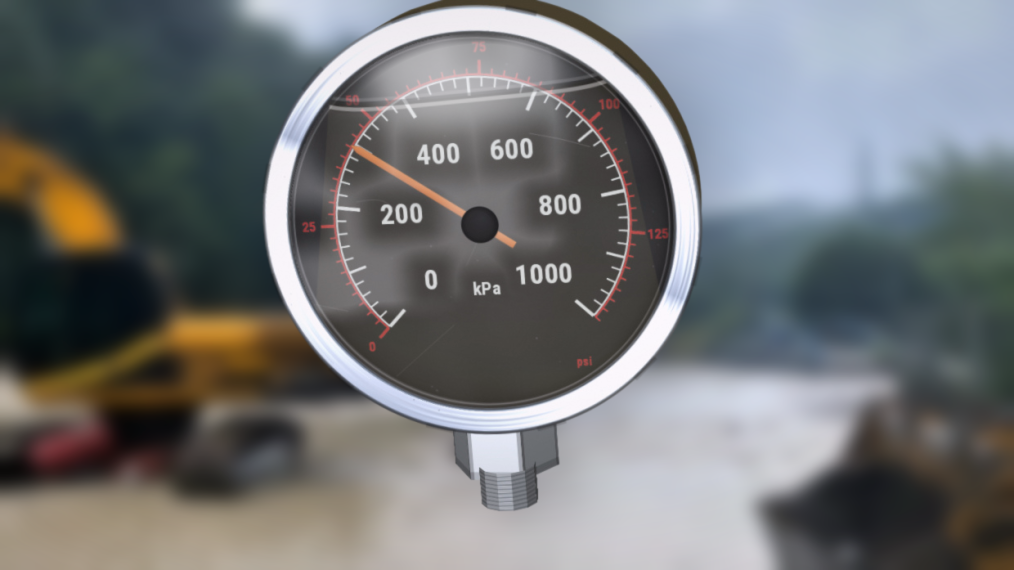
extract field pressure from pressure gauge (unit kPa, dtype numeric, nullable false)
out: 300 kPa
